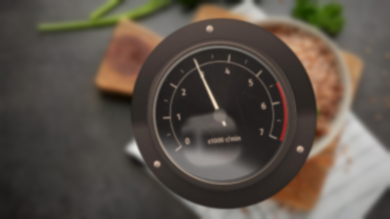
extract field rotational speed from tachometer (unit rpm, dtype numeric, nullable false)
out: 3000 rpm
